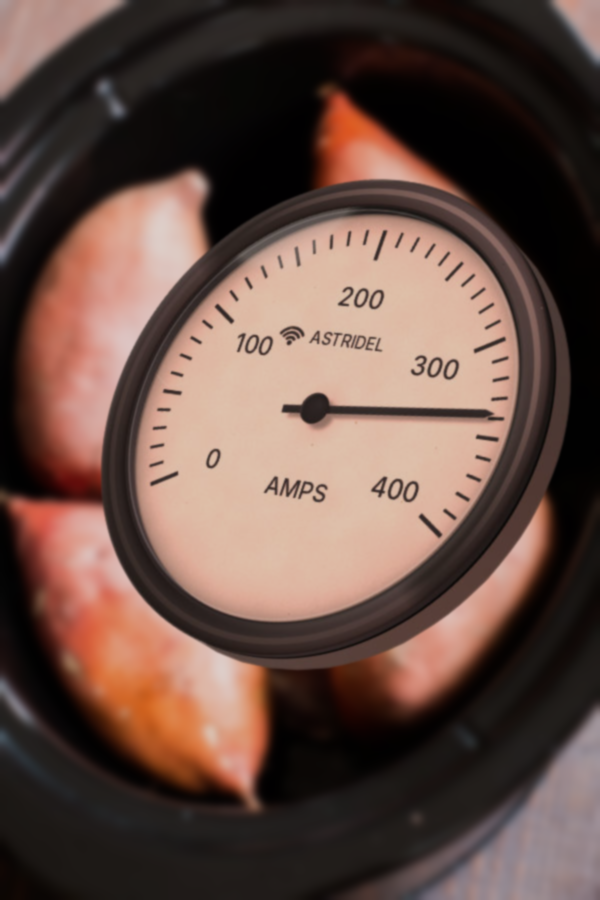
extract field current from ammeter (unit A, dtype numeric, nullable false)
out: 340 A
